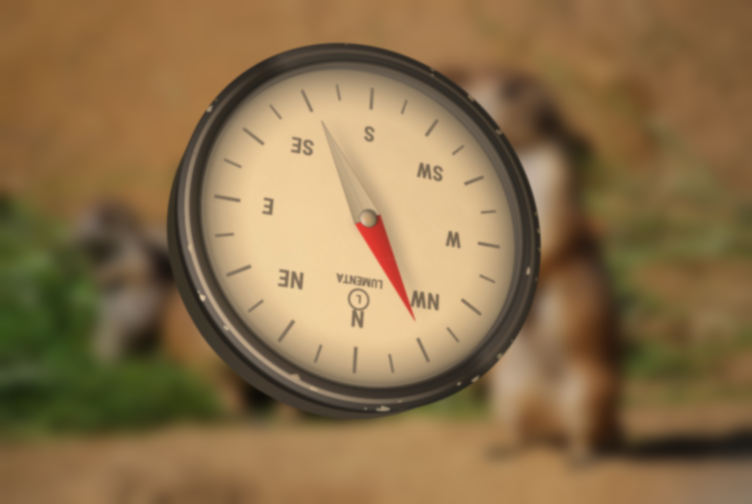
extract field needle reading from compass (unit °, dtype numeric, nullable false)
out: 330 °
